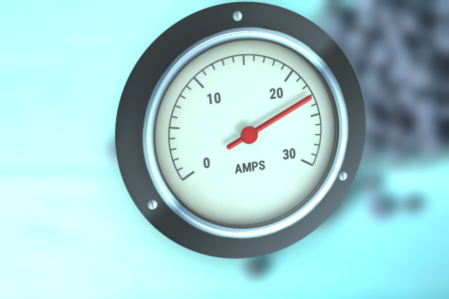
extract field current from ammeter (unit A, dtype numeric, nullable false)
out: 23 A
